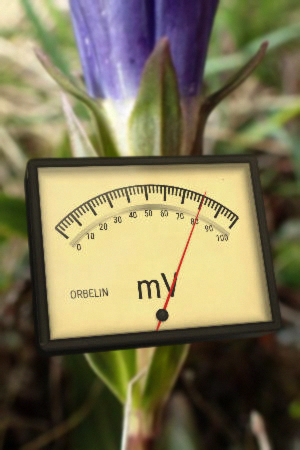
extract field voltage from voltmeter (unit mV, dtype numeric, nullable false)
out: 80 mV
